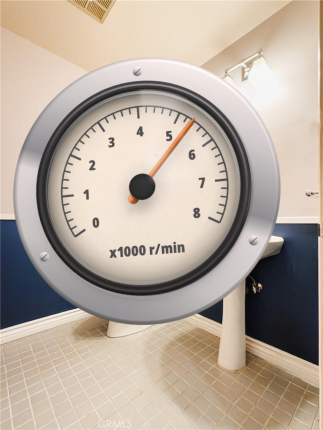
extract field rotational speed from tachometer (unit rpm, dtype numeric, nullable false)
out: 5400 rpm
